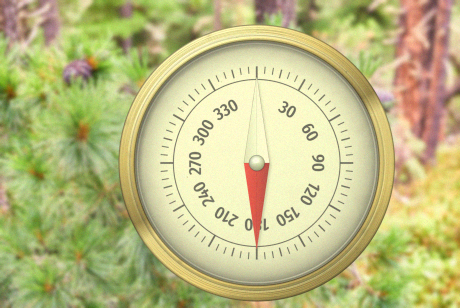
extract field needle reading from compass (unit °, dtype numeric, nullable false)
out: 180 °
